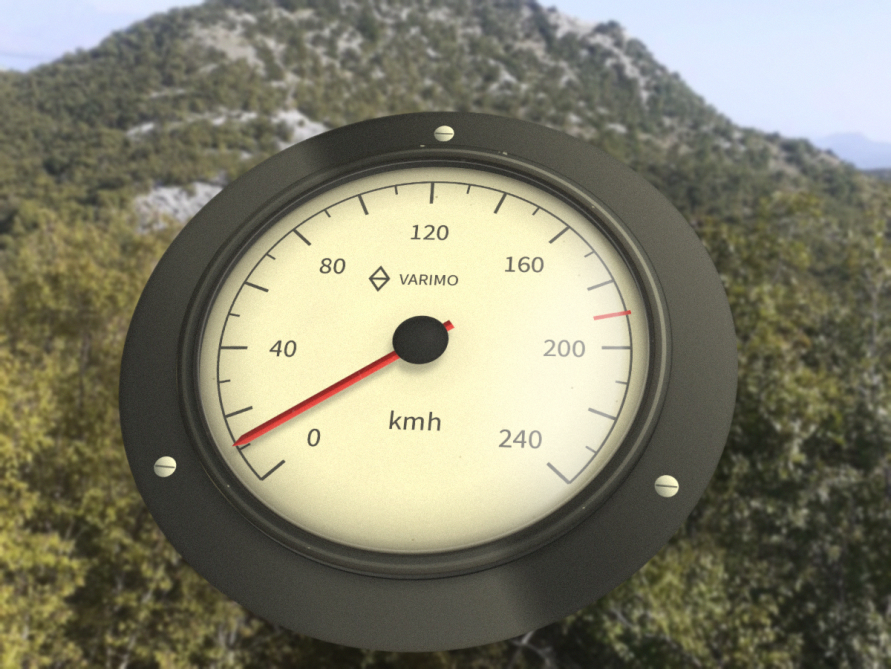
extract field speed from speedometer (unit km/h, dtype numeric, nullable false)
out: 10 km/h
